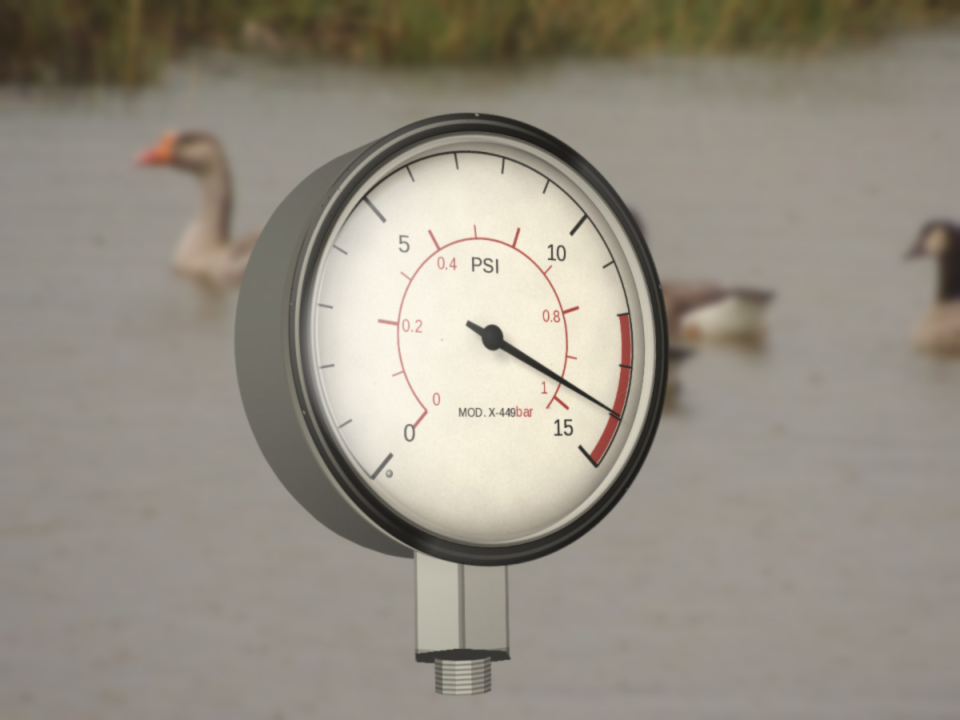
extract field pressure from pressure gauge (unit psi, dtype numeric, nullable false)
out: 14 psi
